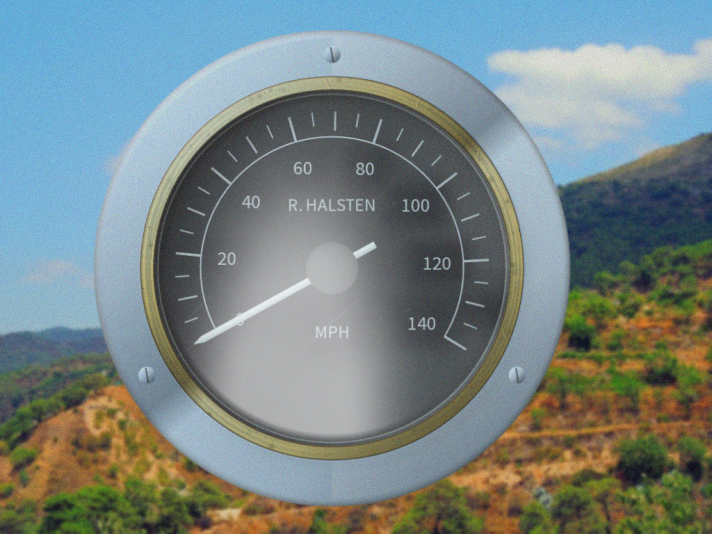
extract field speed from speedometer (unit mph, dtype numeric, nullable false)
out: 0 mph
